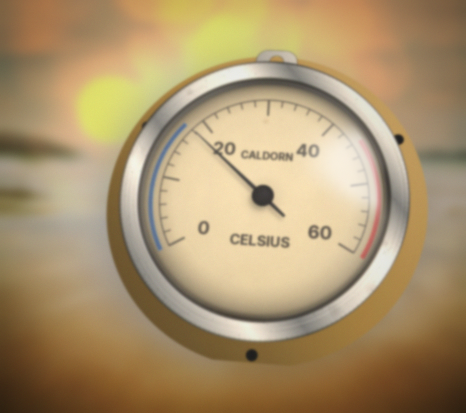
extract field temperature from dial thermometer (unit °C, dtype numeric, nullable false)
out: 18 °C
